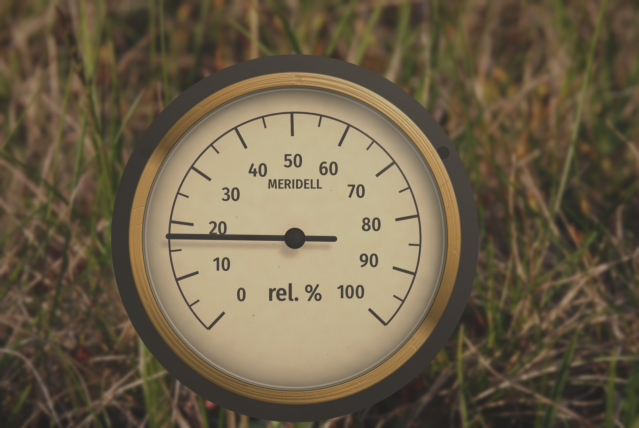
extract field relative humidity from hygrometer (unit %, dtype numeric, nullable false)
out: 17.5 %
